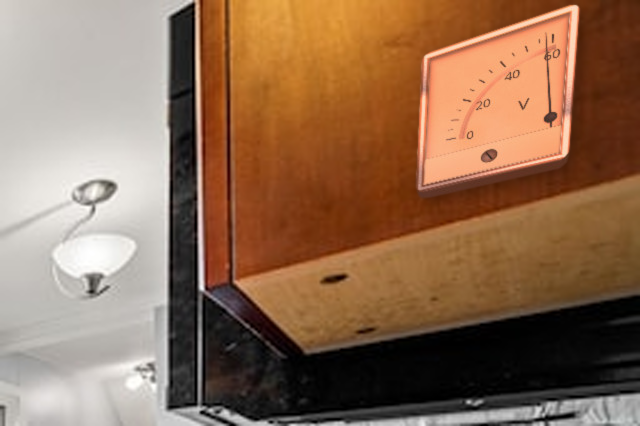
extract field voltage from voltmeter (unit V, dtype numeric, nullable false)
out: 57.5 V
